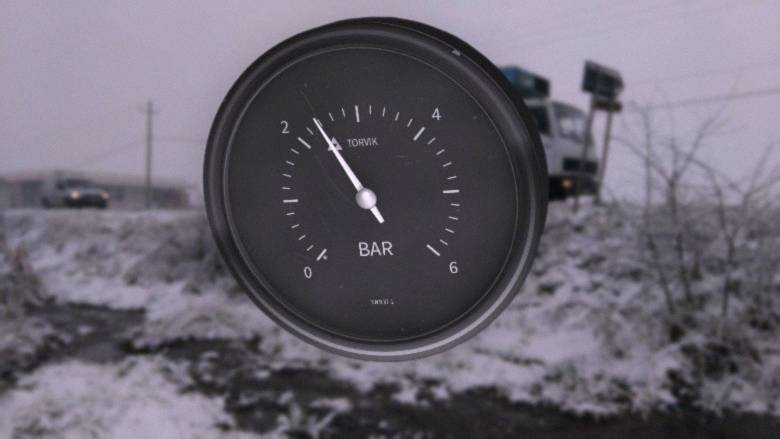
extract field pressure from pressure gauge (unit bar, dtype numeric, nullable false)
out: 2.4 bar
